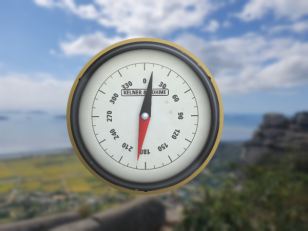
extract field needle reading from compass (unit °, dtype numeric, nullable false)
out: 190 °
